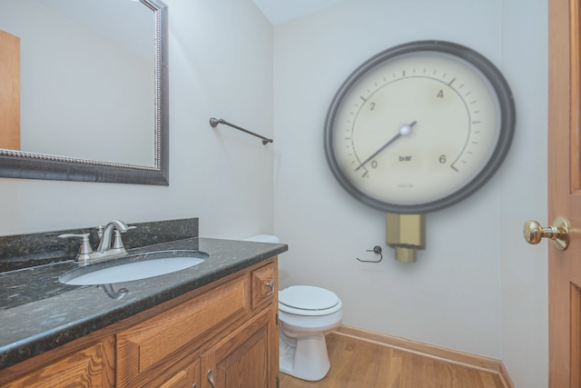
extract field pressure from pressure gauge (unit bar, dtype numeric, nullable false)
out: 0.2 bar
